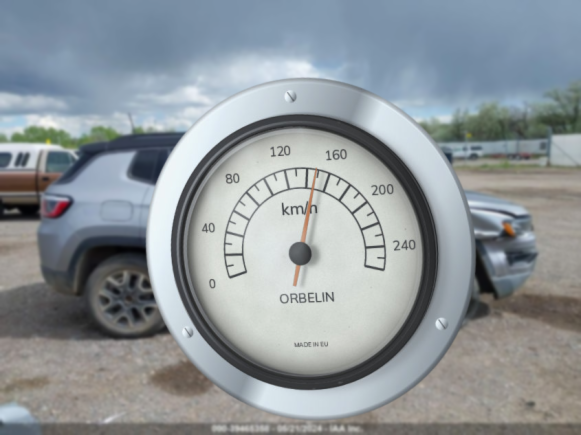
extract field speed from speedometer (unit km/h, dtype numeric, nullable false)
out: 150 km/h
